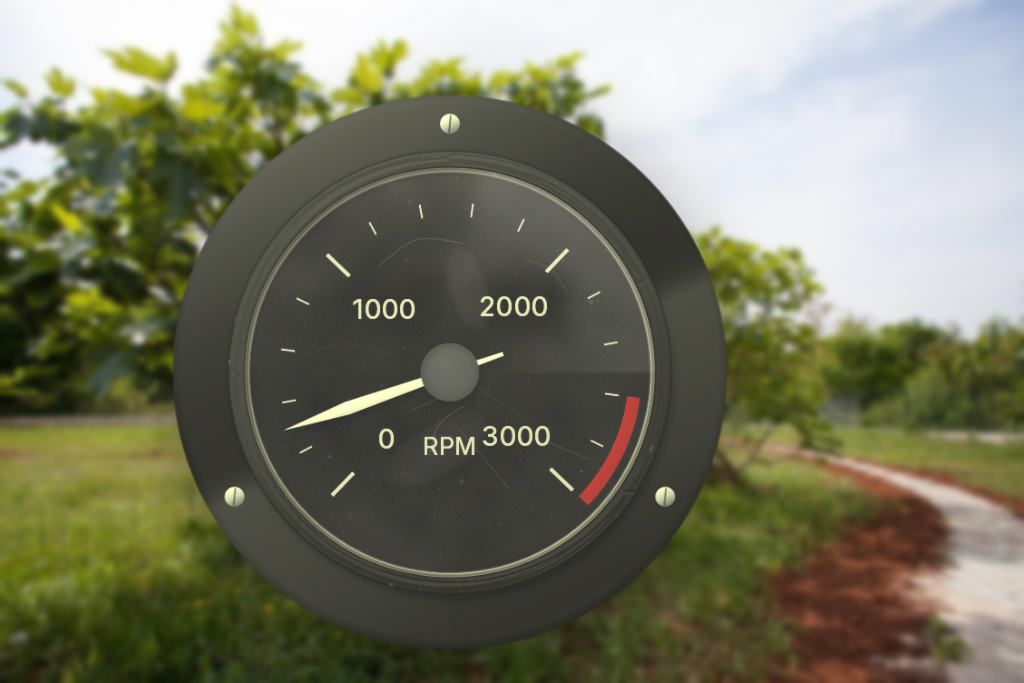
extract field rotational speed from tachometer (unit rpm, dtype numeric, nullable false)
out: 300 rpm
